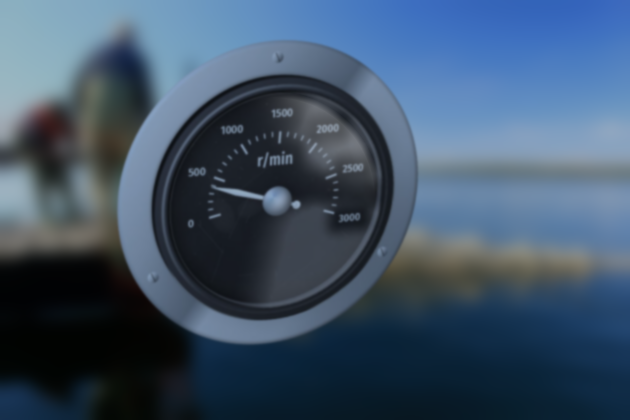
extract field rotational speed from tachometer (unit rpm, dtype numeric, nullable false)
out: 400 rpm
